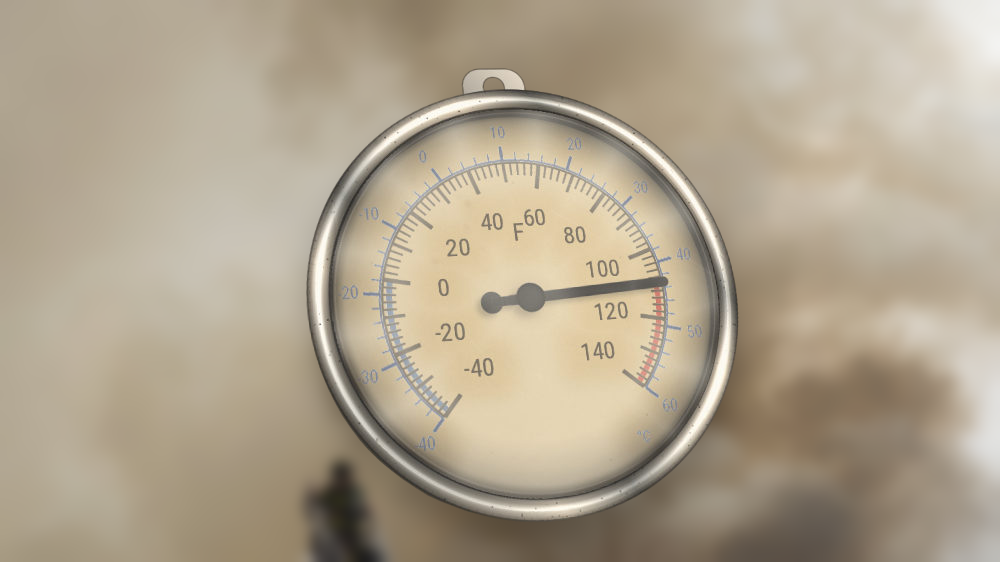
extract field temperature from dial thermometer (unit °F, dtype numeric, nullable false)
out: 110 °F
